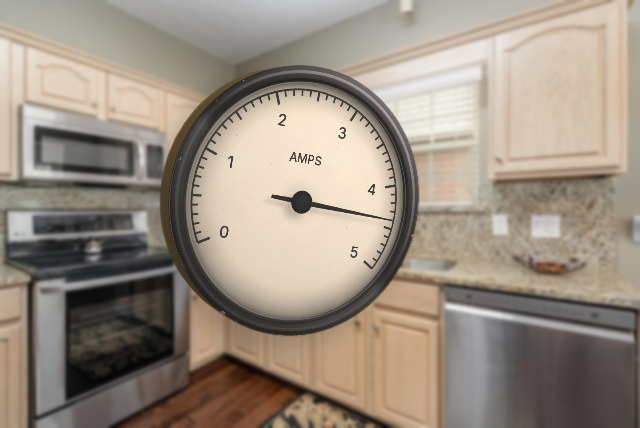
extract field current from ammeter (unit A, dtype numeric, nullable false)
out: 4.4 A
